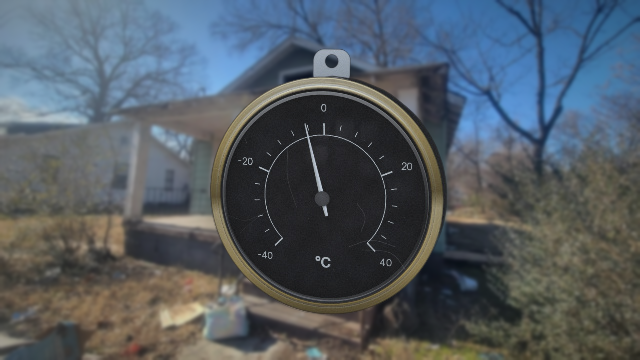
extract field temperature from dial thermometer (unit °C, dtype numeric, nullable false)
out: -4 °C
